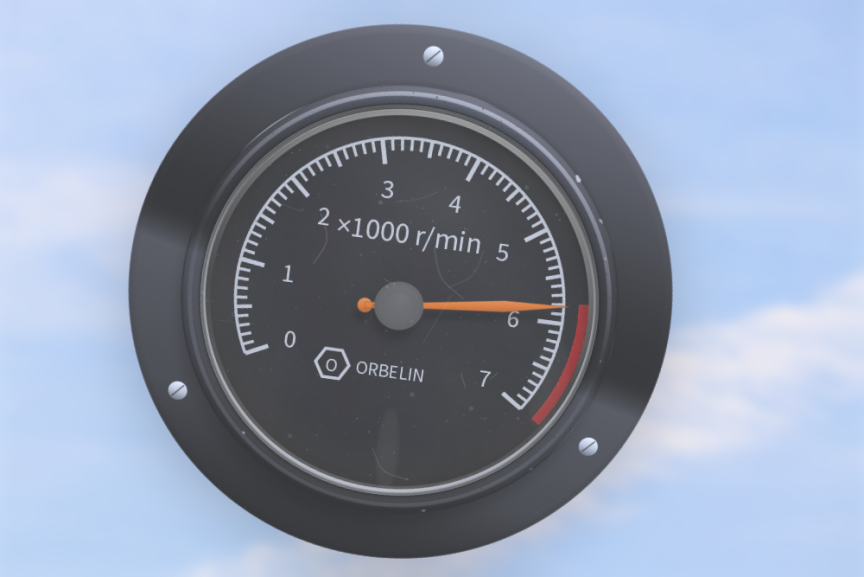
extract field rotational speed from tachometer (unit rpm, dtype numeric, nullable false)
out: 5800 rpm
